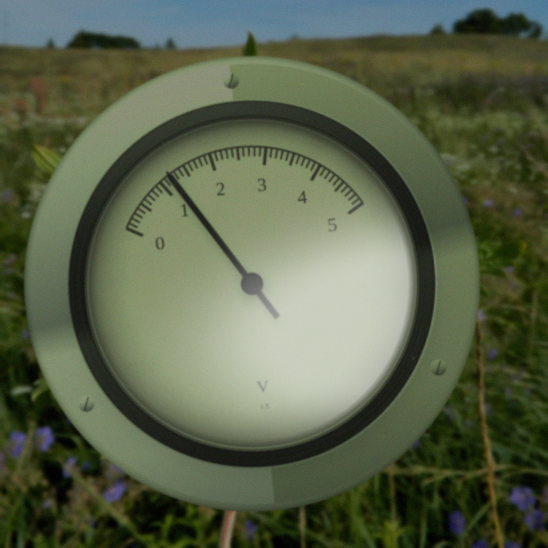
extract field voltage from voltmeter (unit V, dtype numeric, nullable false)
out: 1.2 V
